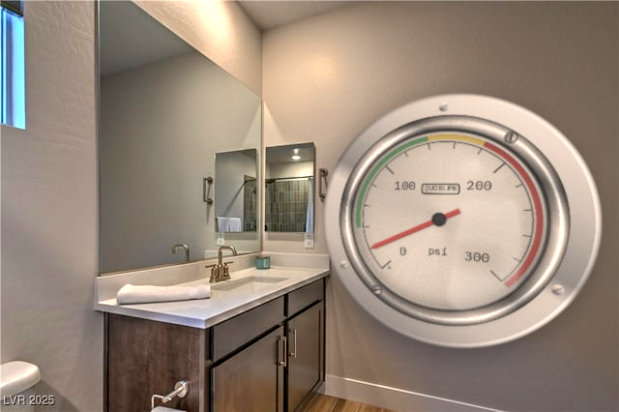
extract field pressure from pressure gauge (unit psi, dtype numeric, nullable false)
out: 20 psi
